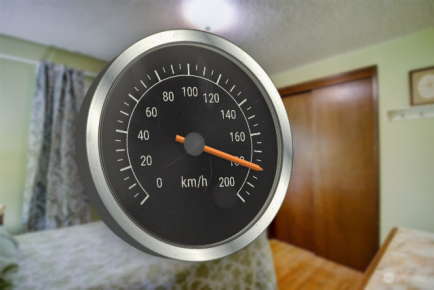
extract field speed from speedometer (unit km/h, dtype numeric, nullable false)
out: 180 km/h
